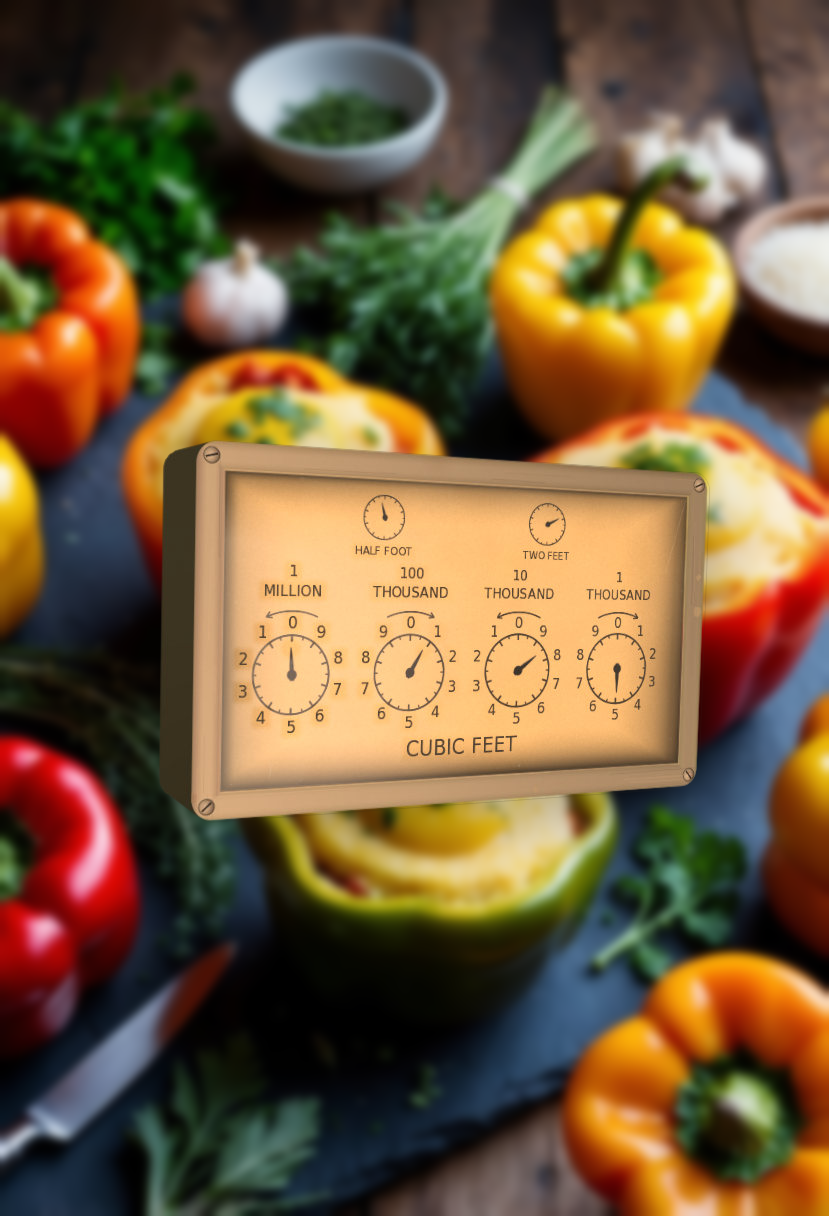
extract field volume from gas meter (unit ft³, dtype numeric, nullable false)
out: 8500 ft³
